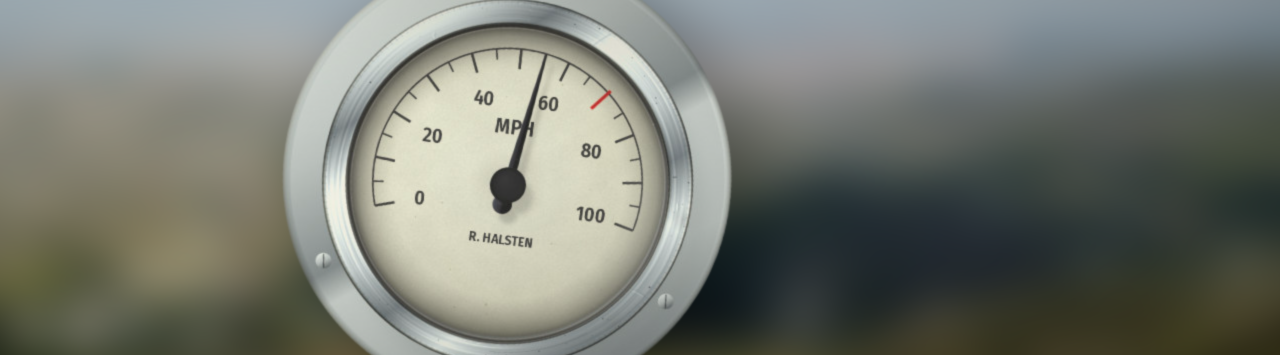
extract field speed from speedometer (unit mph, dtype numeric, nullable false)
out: 55 mph
